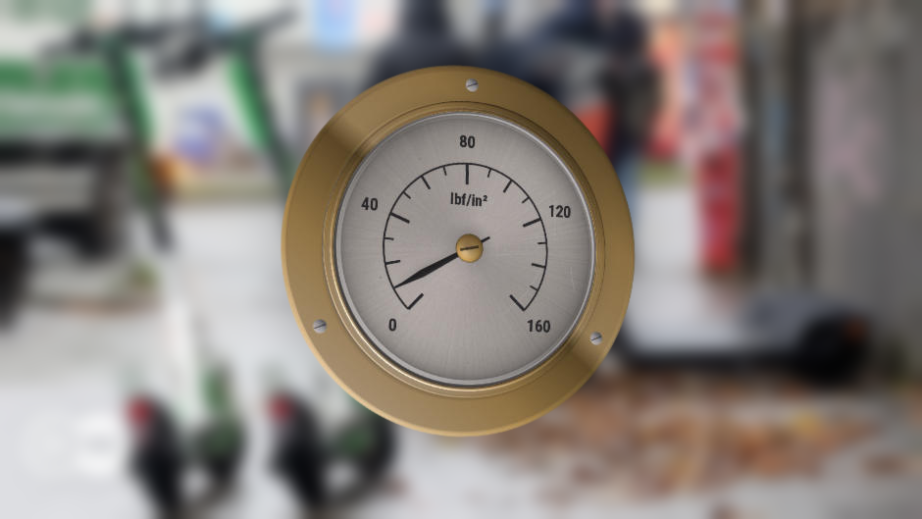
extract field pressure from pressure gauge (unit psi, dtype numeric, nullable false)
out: 10 psi
